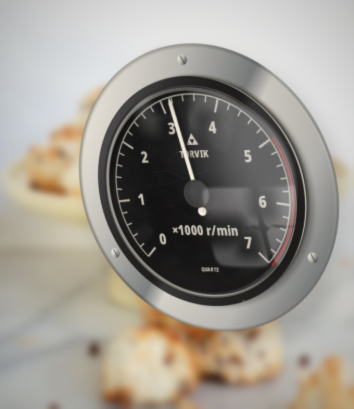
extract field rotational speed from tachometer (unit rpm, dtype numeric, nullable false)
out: 3200 rpm
